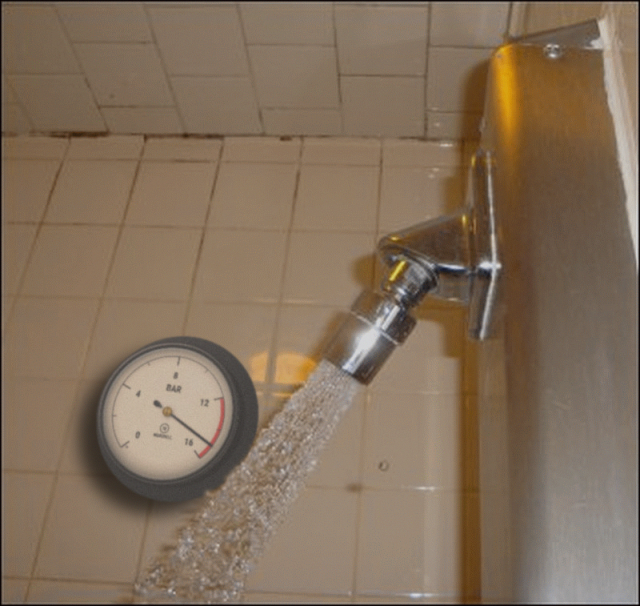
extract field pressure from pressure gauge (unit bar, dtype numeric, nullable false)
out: 15 bar
